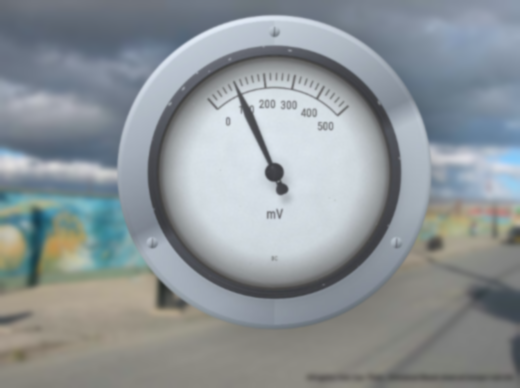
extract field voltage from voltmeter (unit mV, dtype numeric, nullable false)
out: 100 mV
